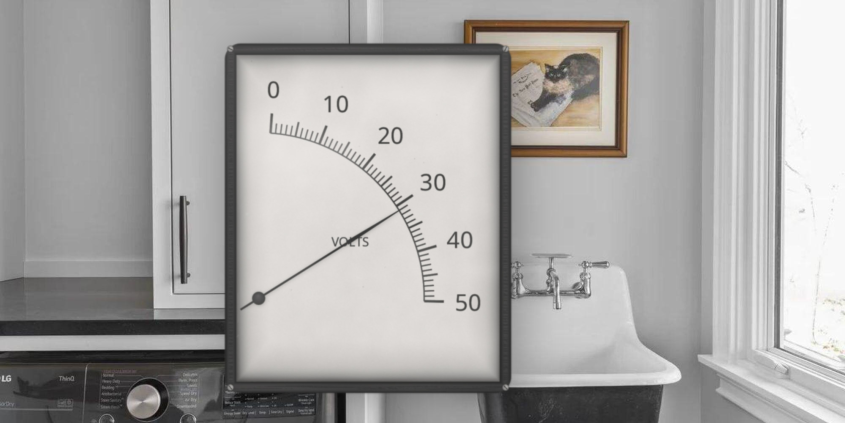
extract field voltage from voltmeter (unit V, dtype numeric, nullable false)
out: 31 V
